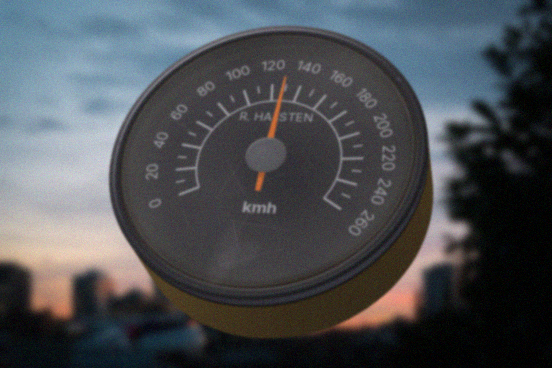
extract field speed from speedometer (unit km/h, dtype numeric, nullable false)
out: 130 km/h
